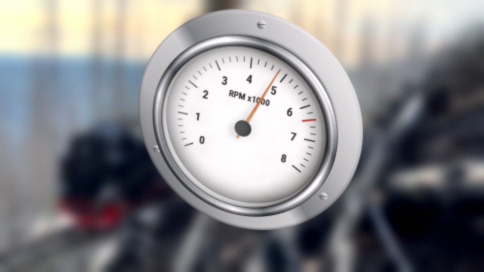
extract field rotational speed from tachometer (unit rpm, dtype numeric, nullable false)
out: 4800 rpm
